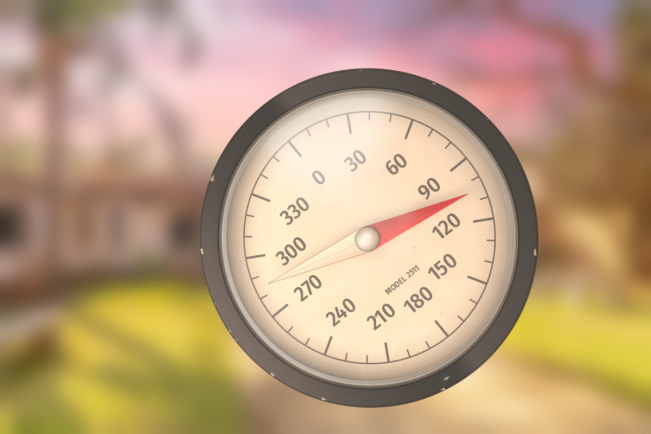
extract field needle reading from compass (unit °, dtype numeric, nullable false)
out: 105 °
